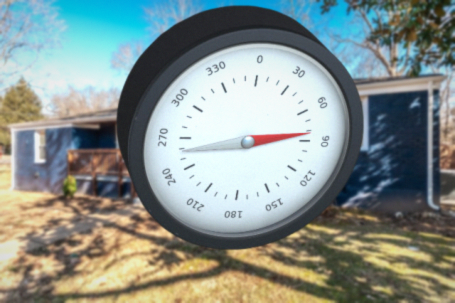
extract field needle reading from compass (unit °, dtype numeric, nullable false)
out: 80 °
